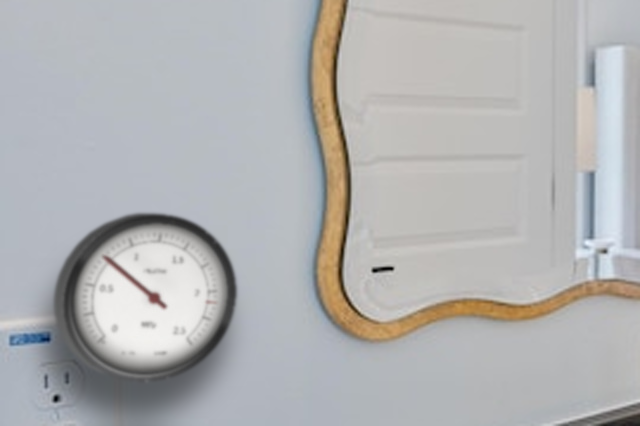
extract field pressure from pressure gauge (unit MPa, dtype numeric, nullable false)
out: 0.75 MPa
